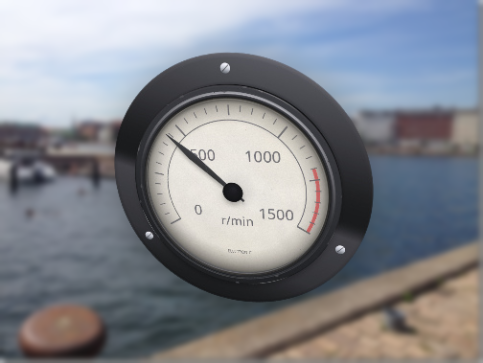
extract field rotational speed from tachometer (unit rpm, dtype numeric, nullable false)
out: 450 rpm
